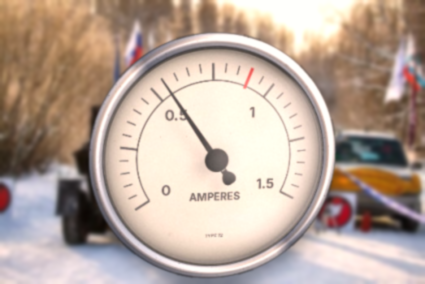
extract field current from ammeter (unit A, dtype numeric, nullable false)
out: 0.55 A
